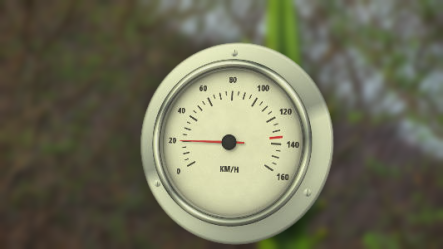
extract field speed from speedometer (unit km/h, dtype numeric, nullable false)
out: 20 km/h
